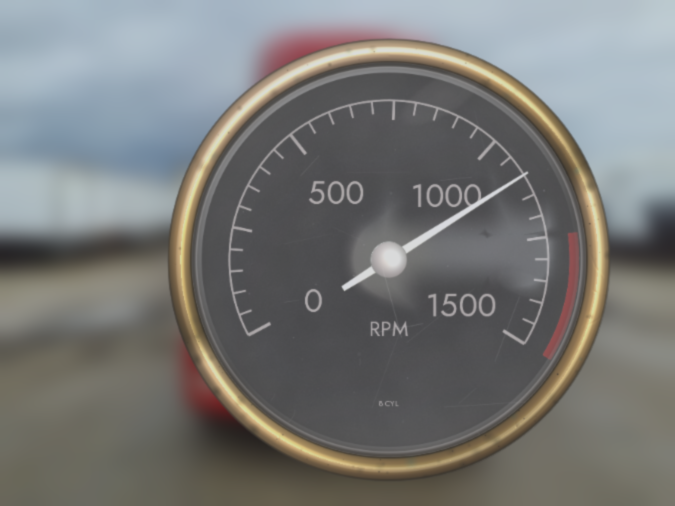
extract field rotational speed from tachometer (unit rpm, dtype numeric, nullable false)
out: 1100 rpm
